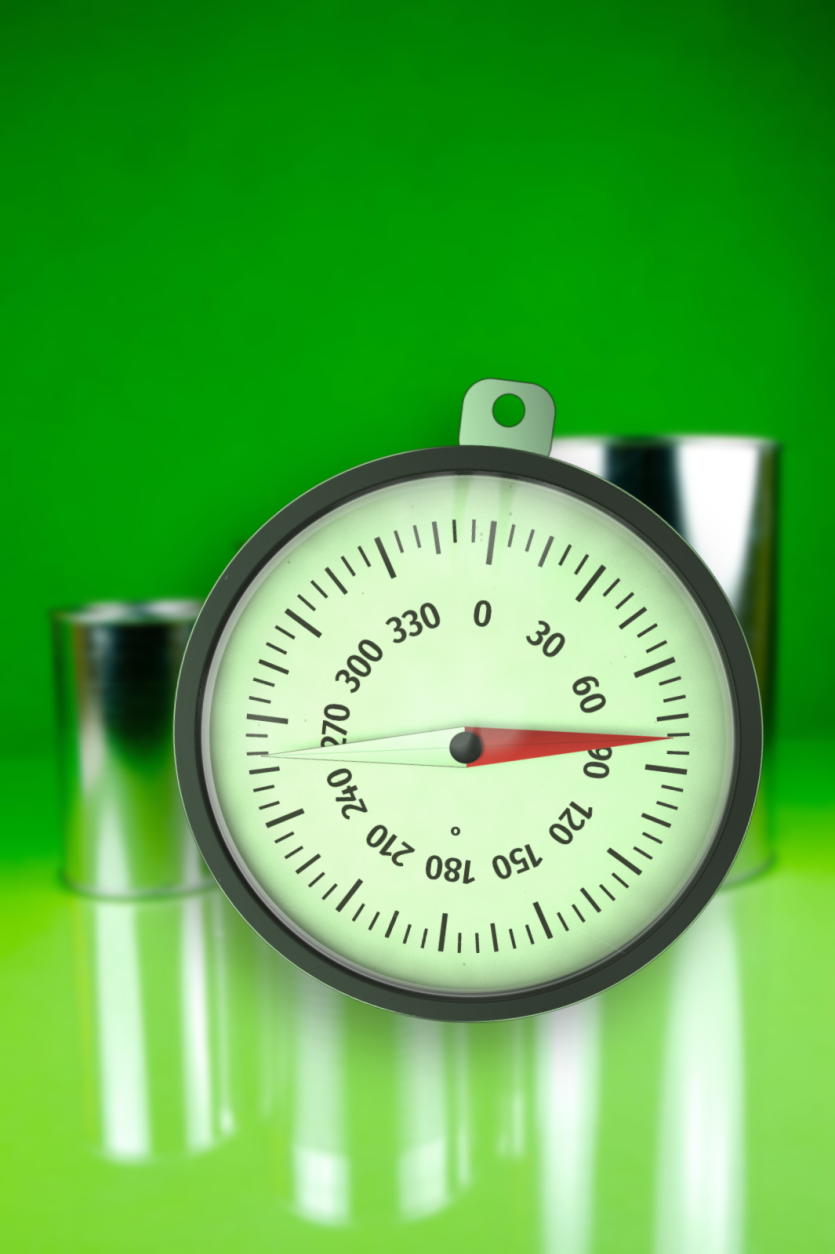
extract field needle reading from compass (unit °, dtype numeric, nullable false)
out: 80 °
